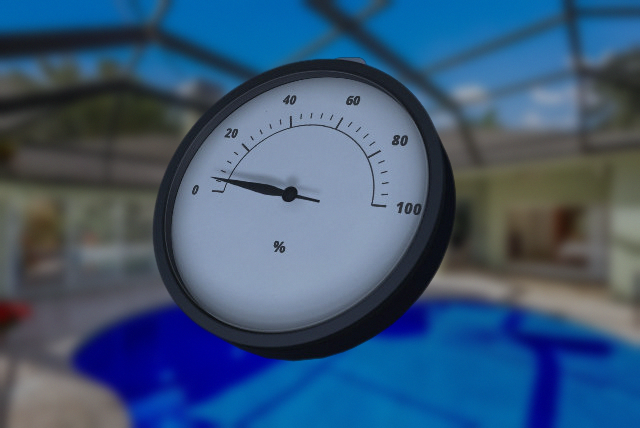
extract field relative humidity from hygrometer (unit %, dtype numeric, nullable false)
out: 4 %
